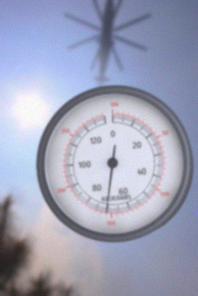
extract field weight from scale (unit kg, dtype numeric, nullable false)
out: 70 kg
